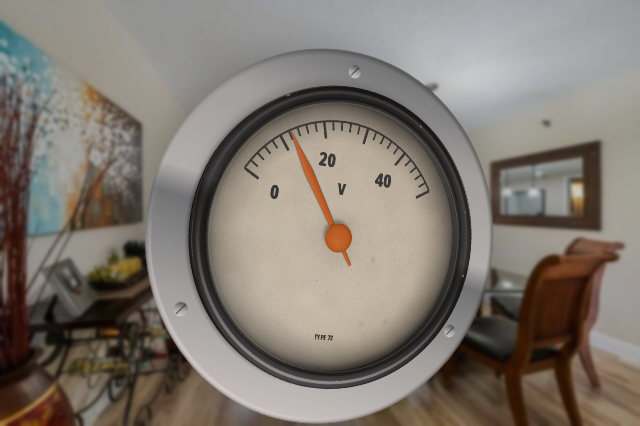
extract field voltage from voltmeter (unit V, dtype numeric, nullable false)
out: 12 V
